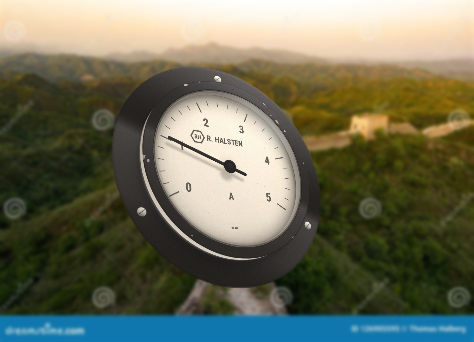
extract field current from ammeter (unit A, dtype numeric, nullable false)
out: 1 A
